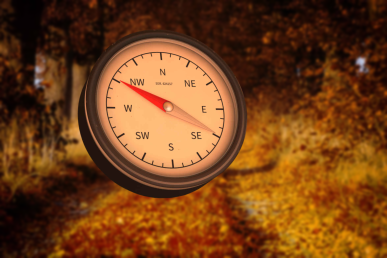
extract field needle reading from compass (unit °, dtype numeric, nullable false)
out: 300 °
